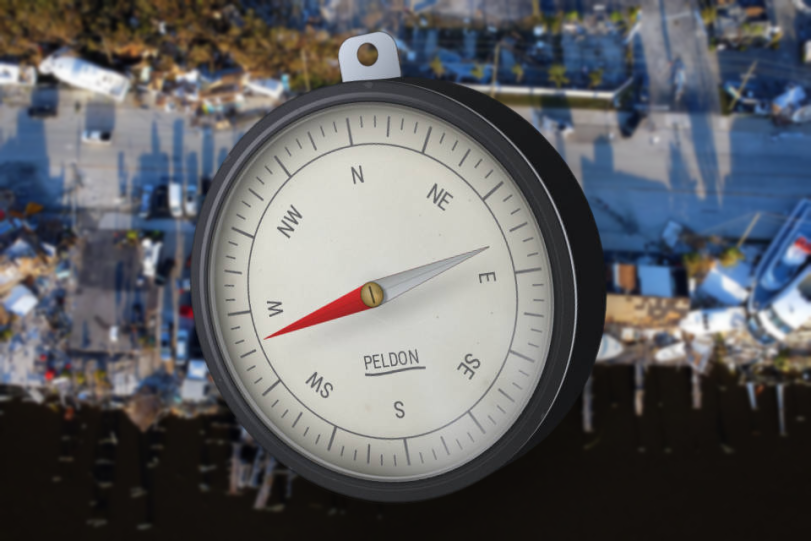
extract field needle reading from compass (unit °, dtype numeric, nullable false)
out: 257.5 °
